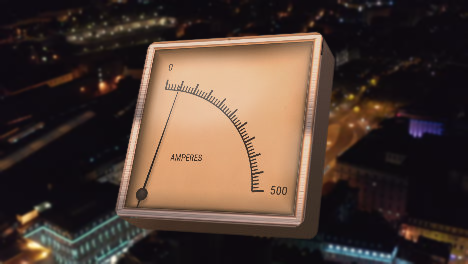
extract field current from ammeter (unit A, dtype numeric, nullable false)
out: 50 A
